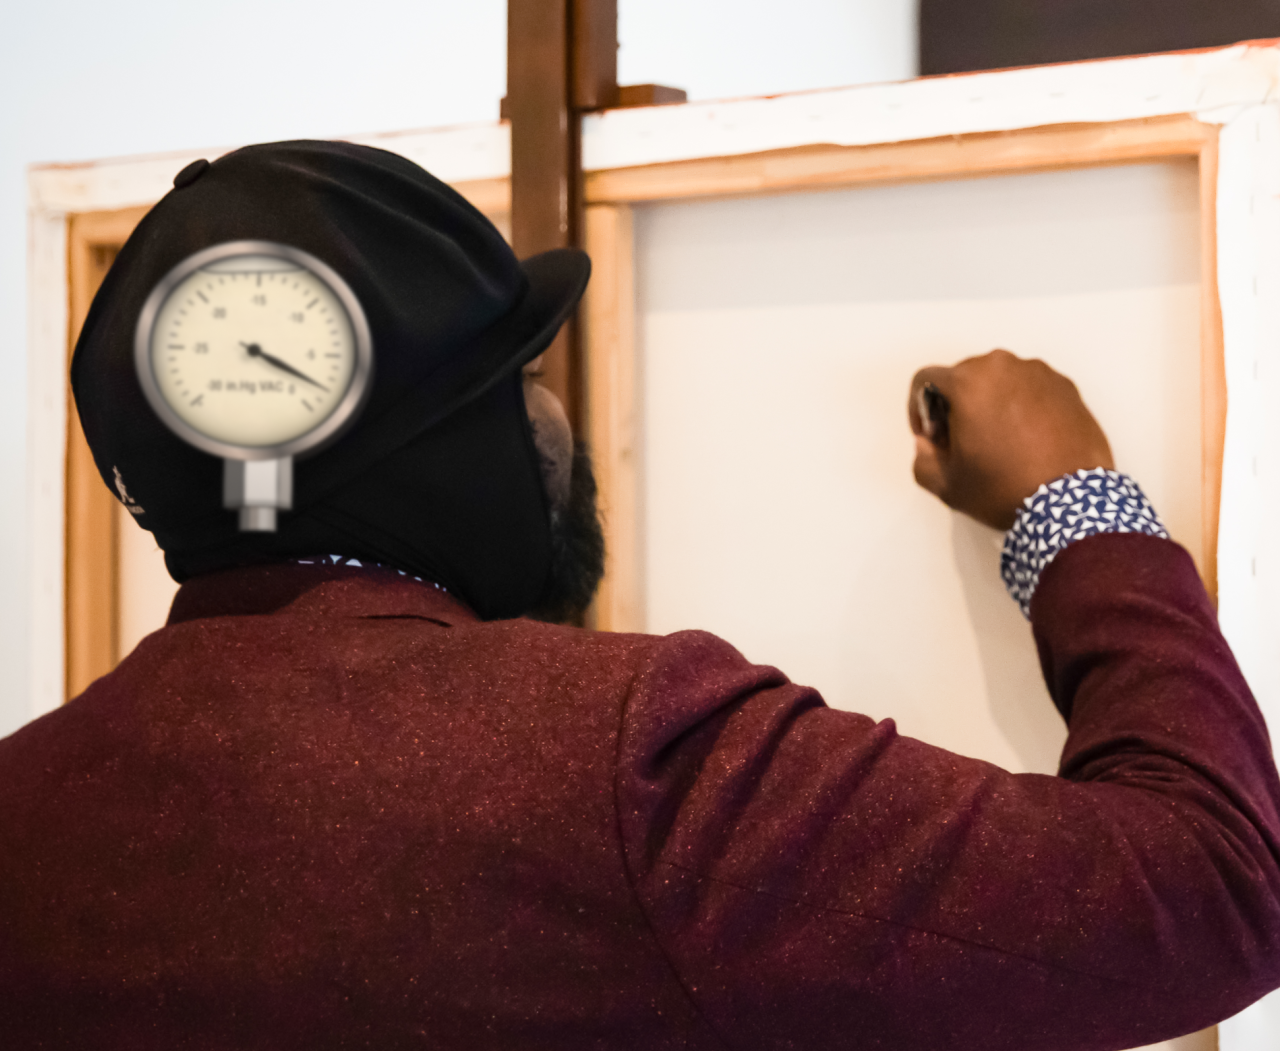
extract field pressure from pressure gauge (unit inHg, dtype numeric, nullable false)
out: -2 inHg
